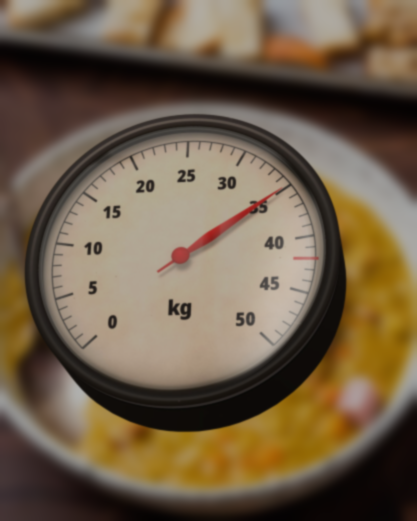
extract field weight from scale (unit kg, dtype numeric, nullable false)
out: 35 kg
